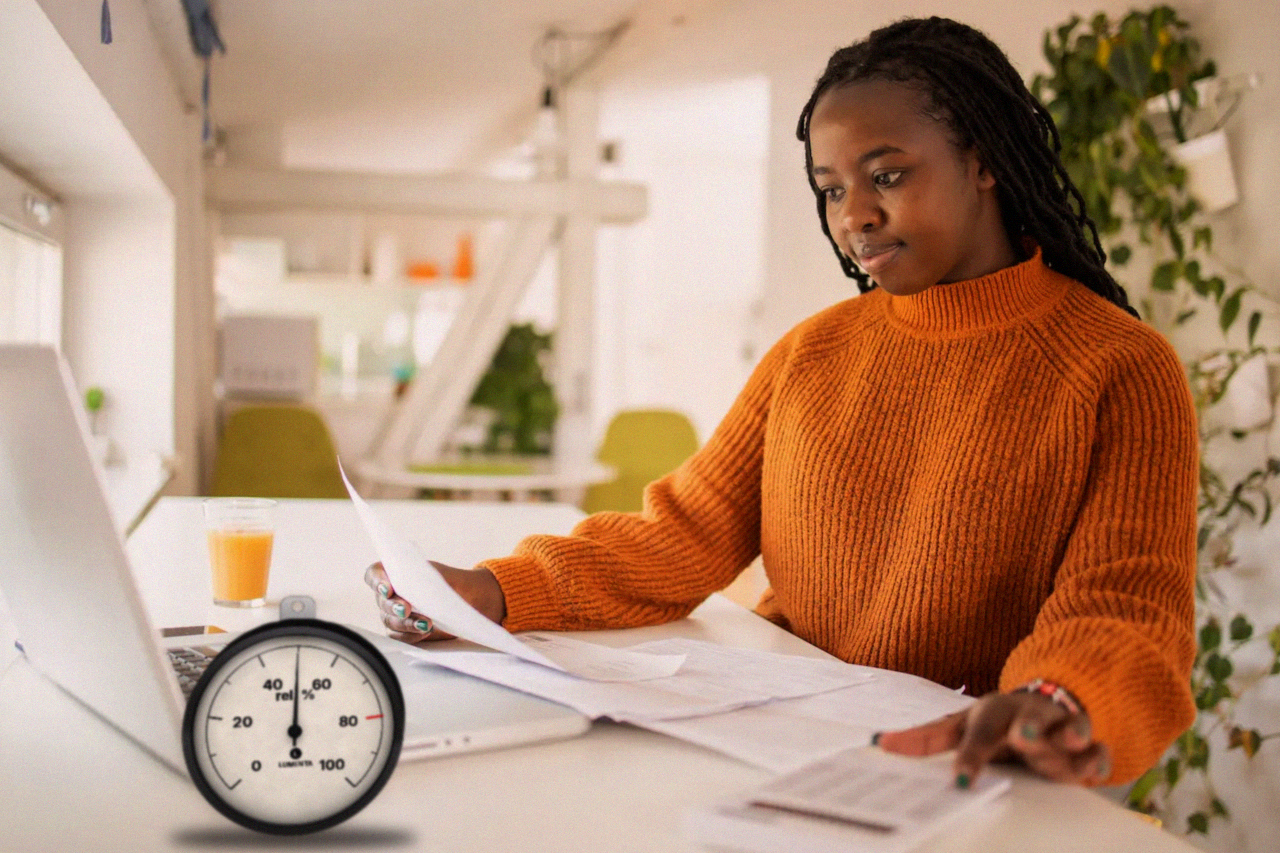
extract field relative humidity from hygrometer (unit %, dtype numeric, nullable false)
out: 50 %
